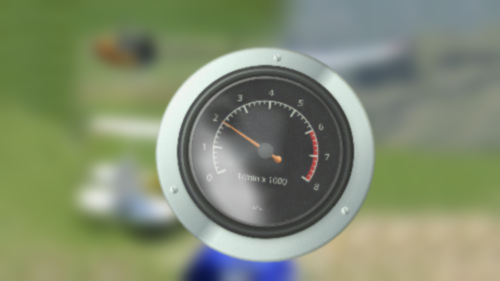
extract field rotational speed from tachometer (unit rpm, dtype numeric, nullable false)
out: 2000 rpm
